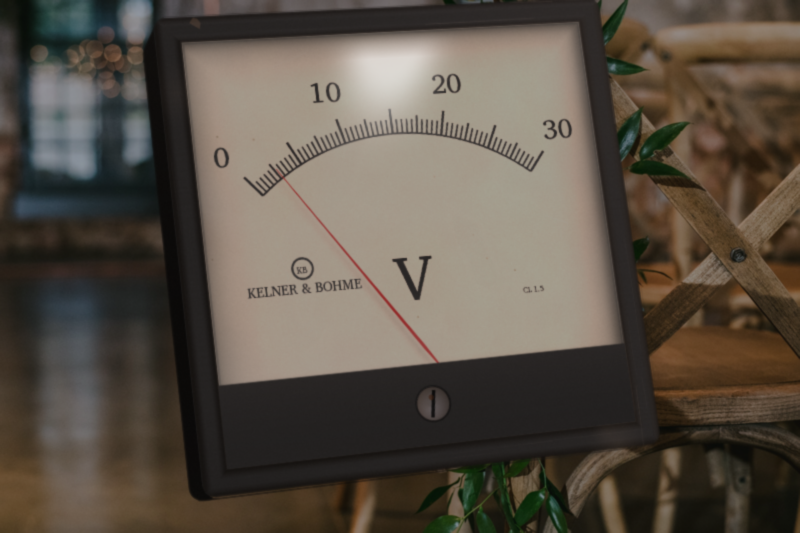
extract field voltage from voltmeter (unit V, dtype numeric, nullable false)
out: 2.5 V
